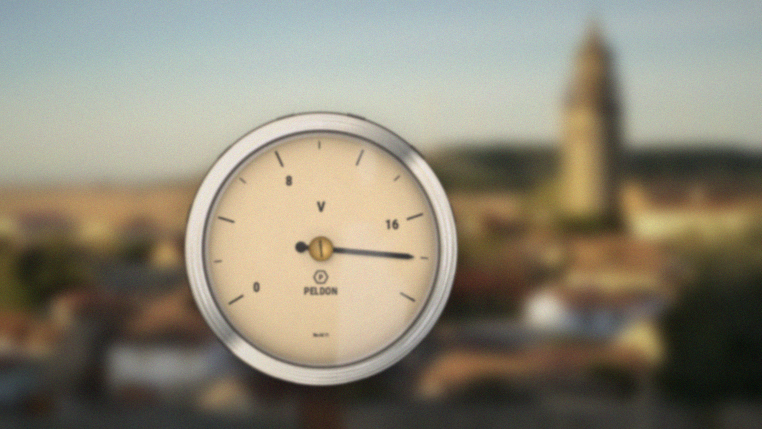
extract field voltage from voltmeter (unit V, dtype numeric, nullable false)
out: 18 V
